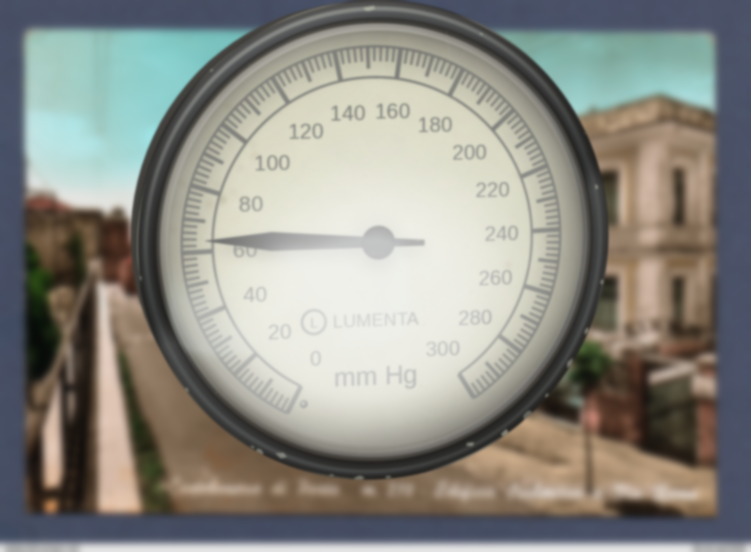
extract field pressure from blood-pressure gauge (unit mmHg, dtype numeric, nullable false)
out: 64 mmHg
